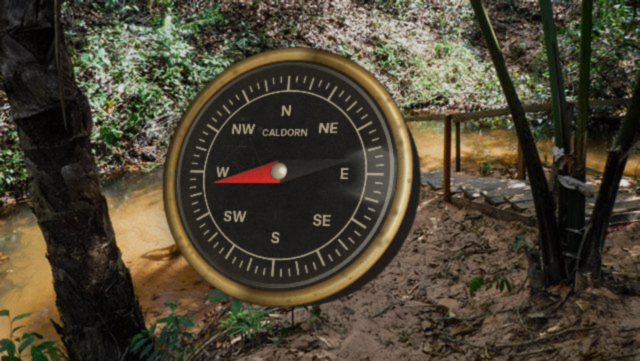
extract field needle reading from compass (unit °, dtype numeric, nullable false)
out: 260 °
